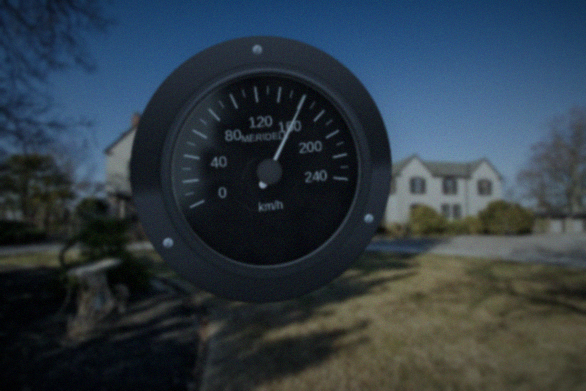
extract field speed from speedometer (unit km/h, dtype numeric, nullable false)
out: 160 km/h
